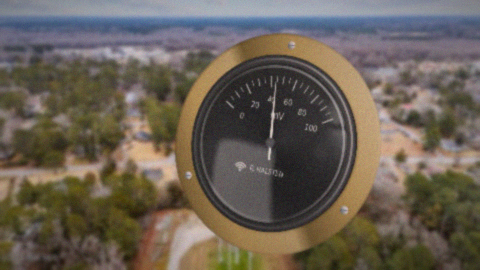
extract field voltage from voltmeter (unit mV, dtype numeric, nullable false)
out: 45 mV
